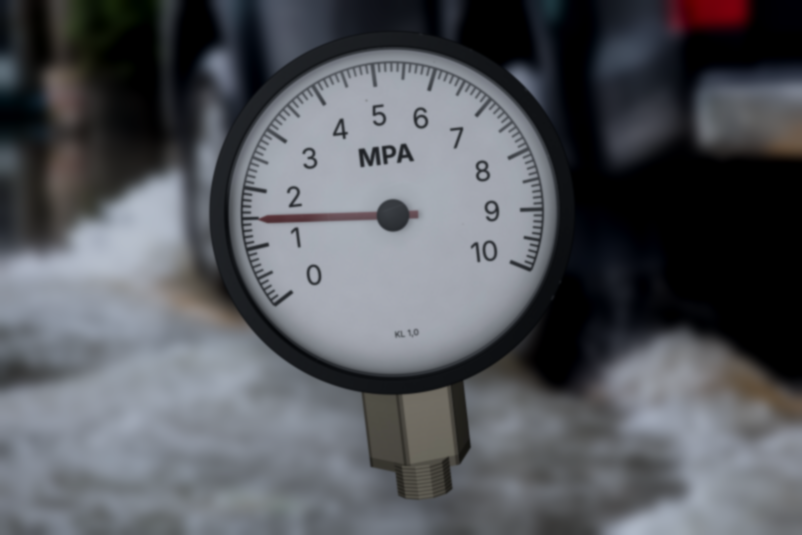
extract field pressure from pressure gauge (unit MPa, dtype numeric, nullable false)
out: 1.5 MPa
